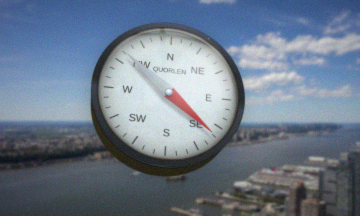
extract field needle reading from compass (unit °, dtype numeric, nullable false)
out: 130 °
